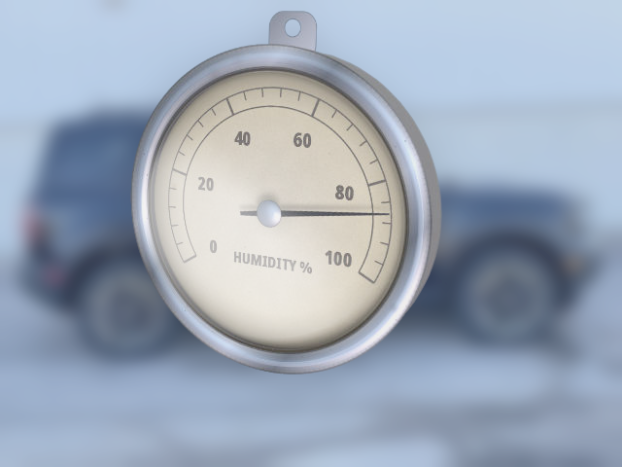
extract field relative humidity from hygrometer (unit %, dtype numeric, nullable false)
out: 86 %
